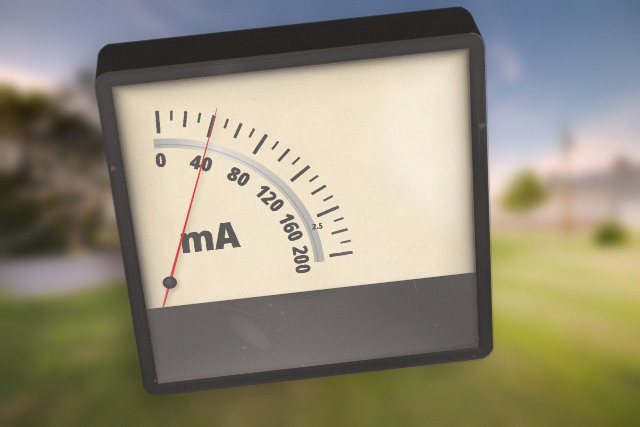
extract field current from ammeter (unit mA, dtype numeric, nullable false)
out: 40 mA
